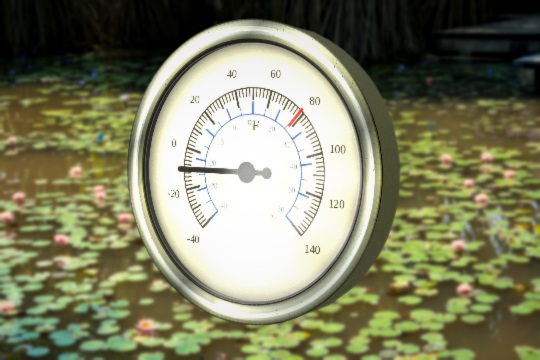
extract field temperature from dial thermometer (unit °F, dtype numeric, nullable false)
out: -10 °F
